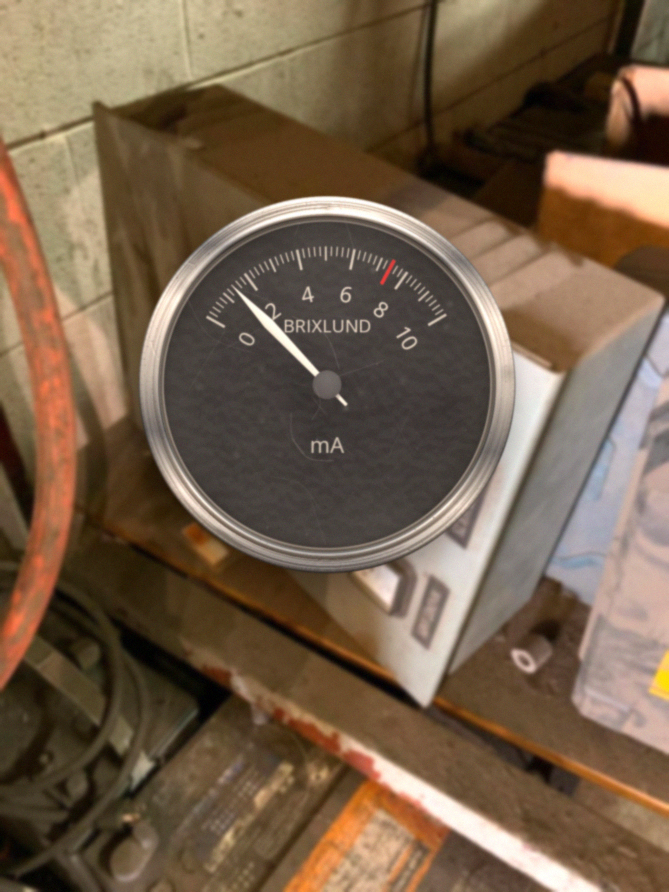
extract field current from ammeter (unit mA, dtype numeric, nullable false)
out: 1.4 mA
